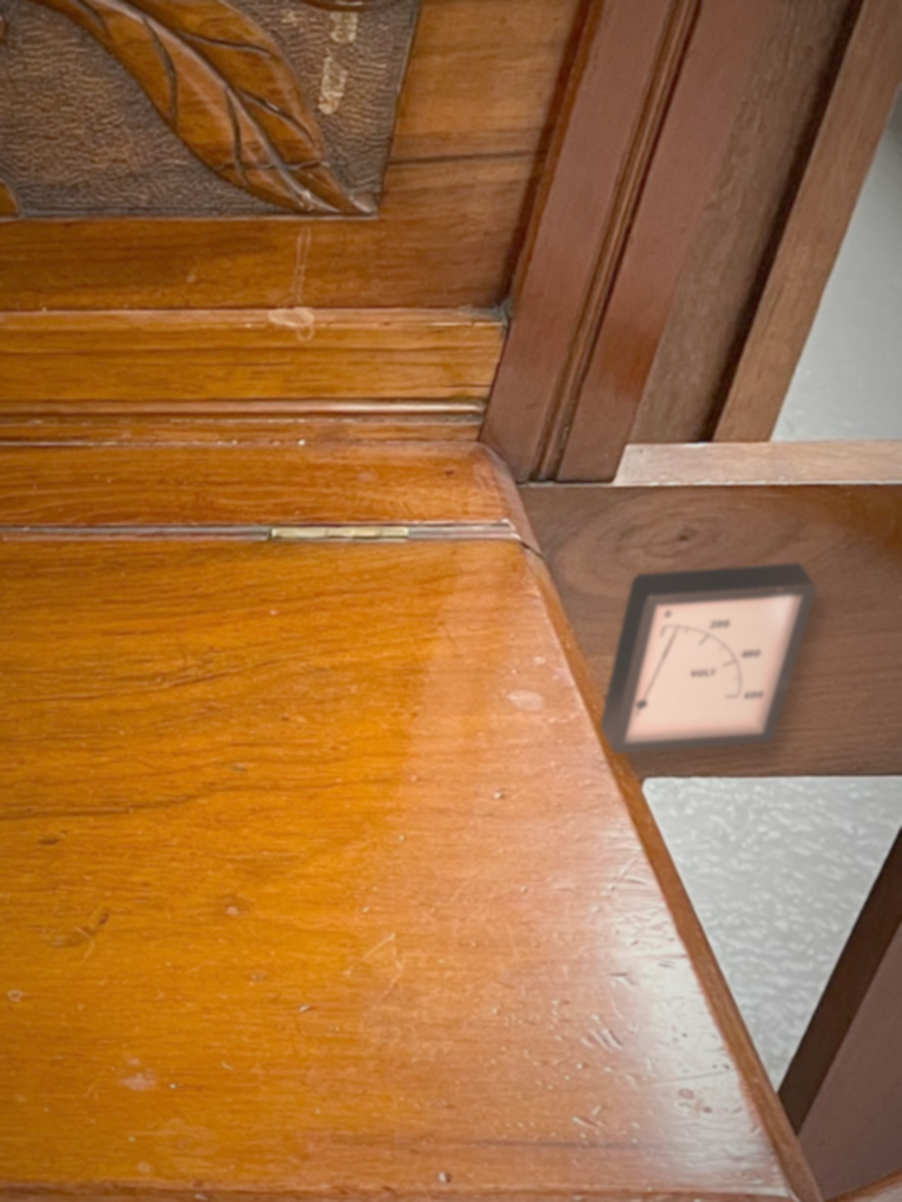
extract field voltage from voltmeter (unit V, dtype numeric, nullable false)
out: 50 V
